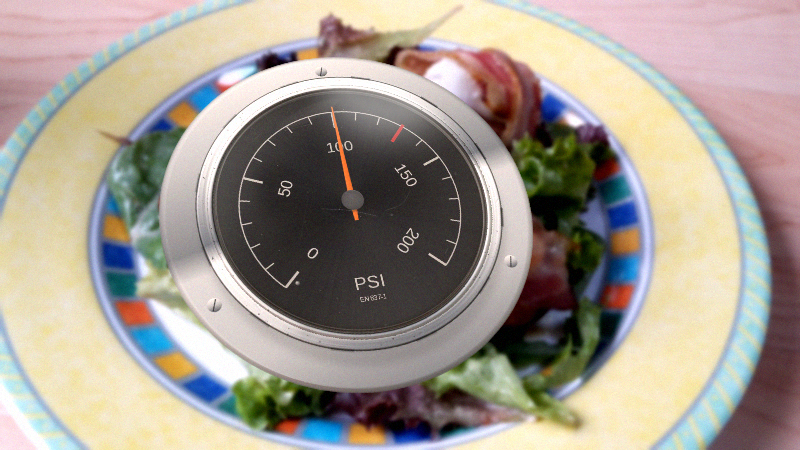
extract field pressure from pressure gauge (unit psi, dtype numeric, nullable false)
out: 100 psi
